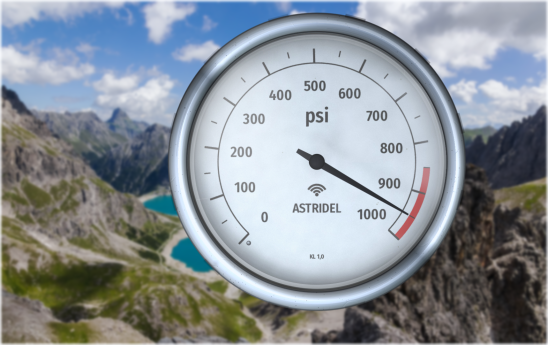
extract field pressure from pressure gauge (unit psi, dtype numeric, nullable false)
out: 950 psi
